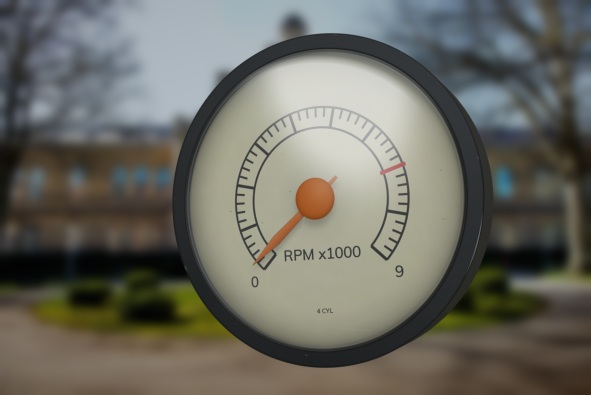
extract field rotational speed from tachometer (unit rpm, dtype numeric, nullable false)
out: 200 rpm
